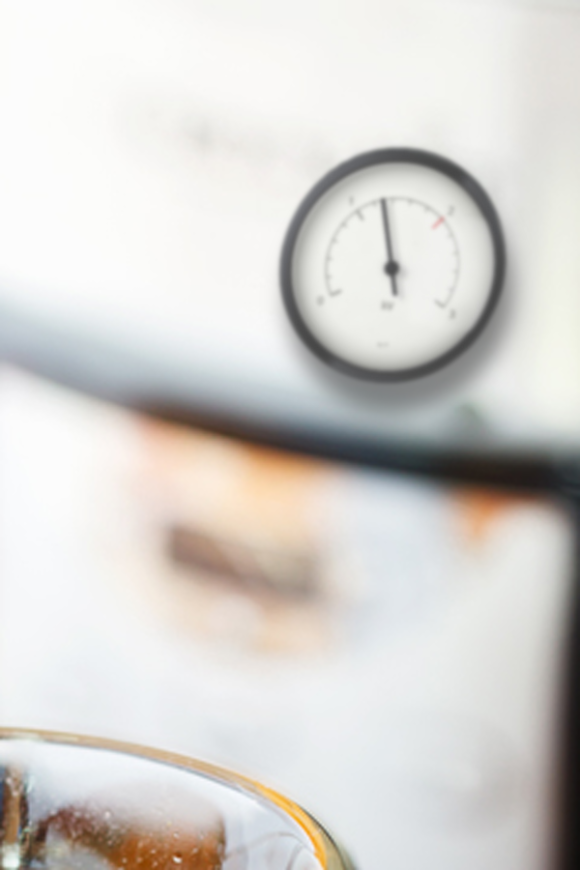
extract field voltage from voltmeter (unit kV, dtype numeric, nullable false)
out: 1.3 kV
